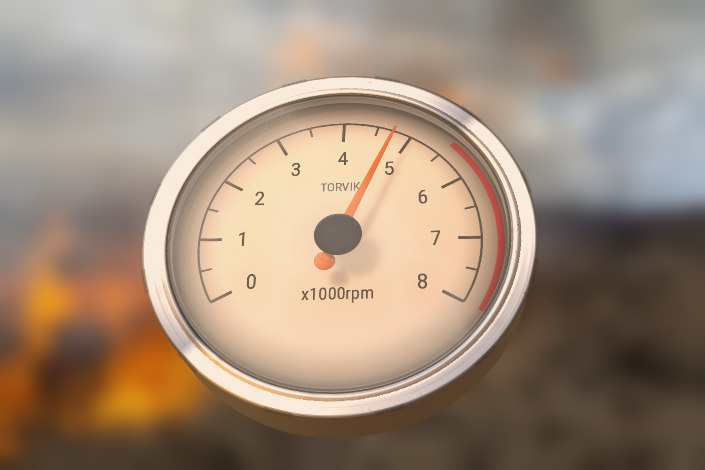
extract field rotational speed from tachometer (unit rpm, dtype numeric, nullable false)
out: 4750 rpm
